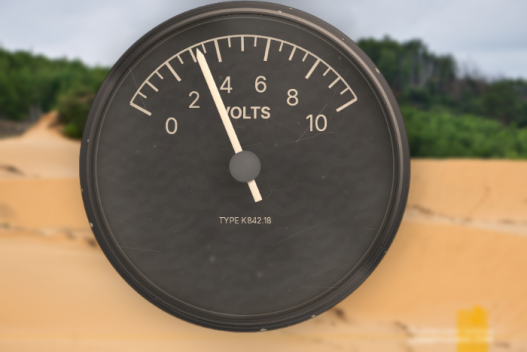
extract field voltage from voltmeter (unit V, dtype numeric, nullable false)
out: 3.25 V
